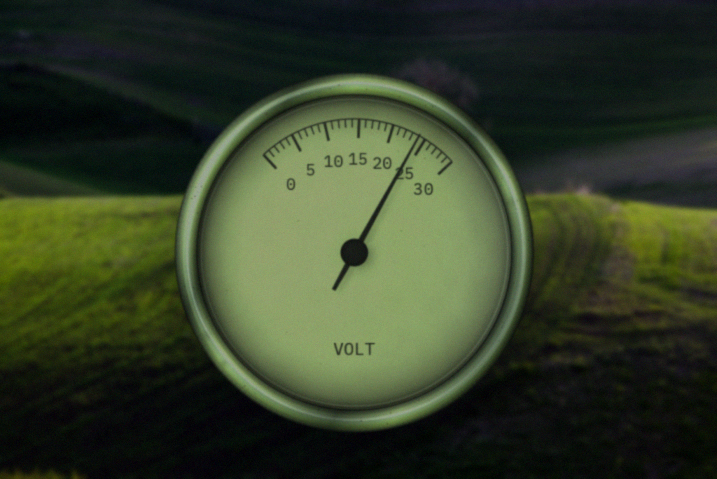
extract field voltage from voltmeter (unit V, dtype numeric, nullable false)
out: 24 V
